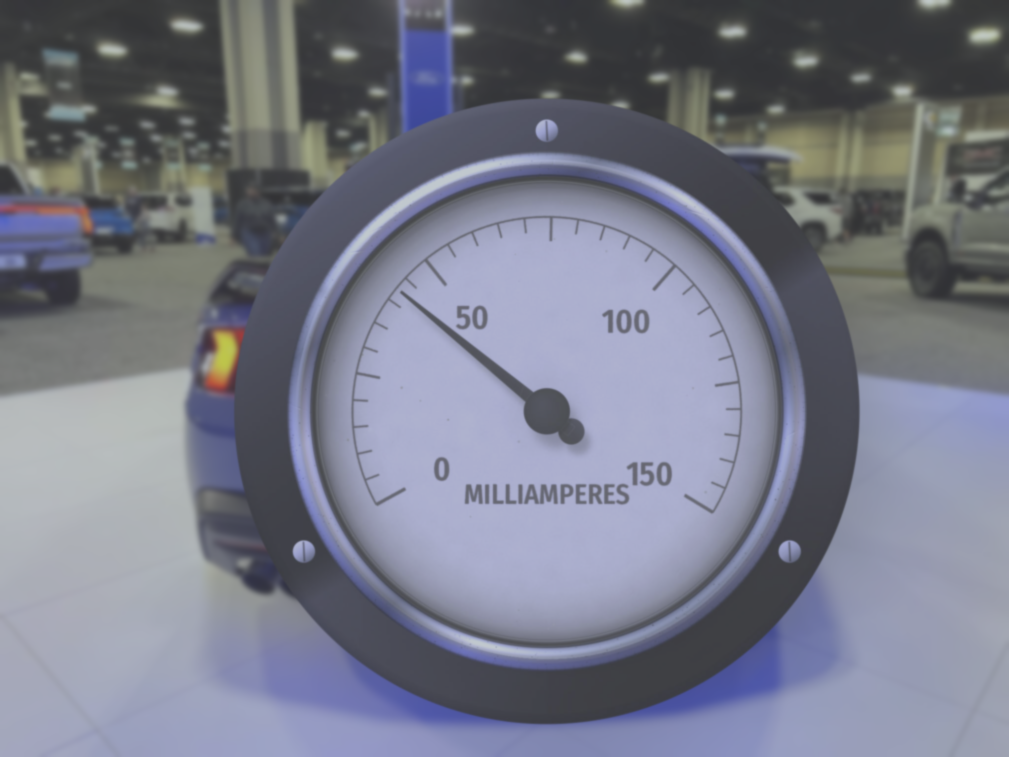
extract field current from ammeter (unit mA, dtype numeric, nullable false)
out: 42.5 mA
